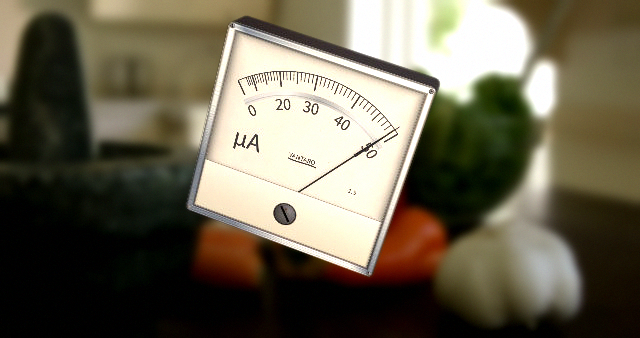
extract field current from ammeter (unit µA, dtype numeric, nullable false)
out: 49 µA
